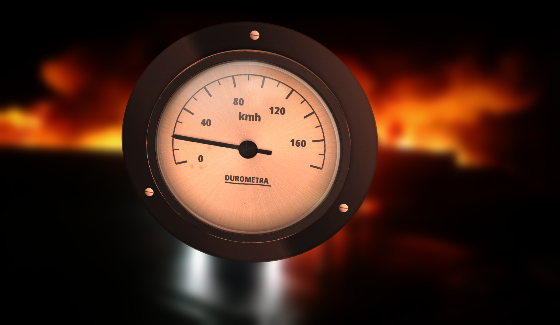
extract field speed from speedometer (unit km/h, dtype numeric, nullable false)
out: 20 km/h
